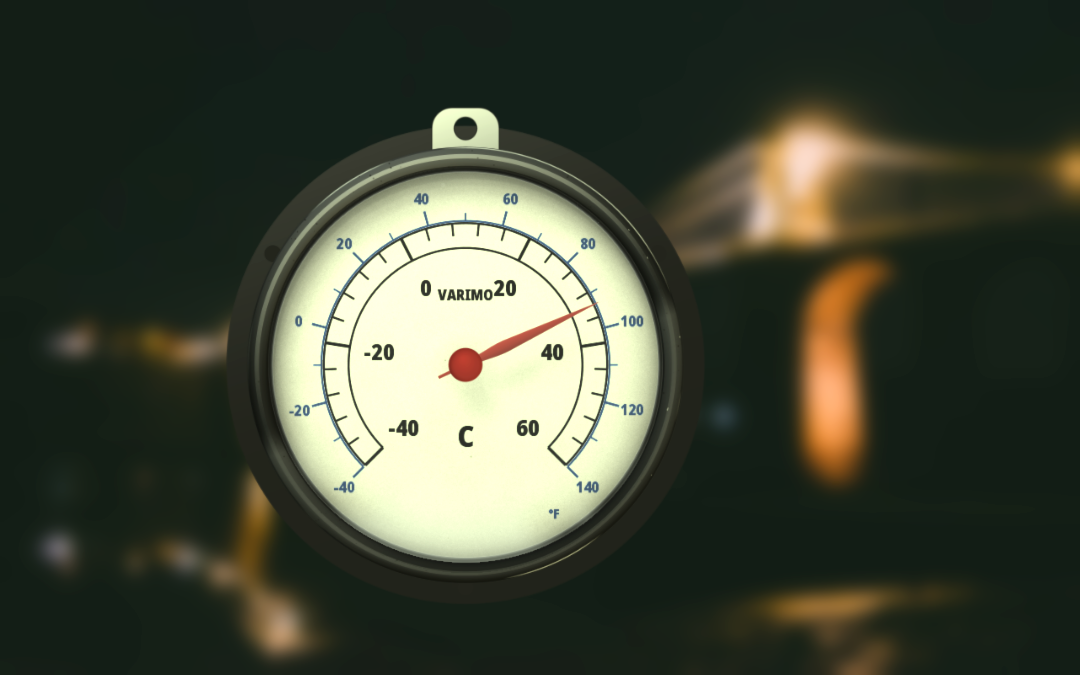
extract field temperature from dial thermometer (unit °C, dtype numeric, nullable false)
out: 34 °C
